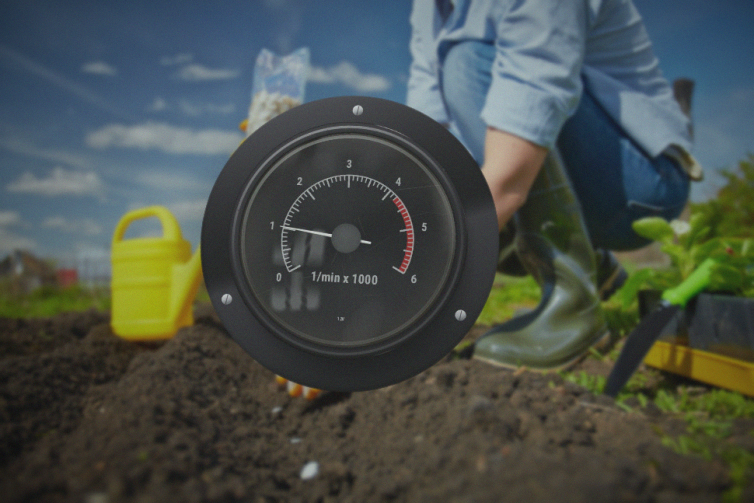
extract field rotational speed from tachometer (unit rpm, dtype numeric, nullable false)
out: 1000 rpm
